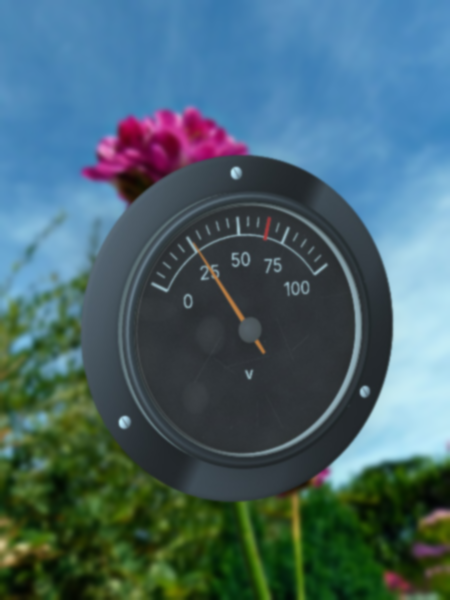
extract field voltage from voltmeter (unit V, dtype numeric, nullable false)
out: 25 V
